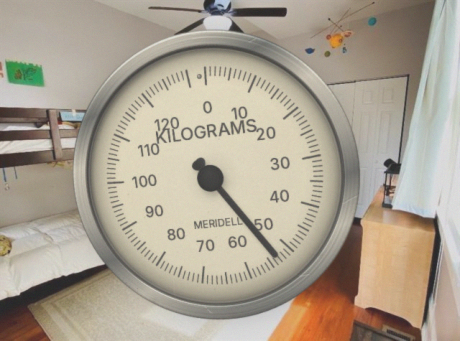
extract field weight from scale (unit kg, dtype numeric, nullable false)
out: 53 kg
